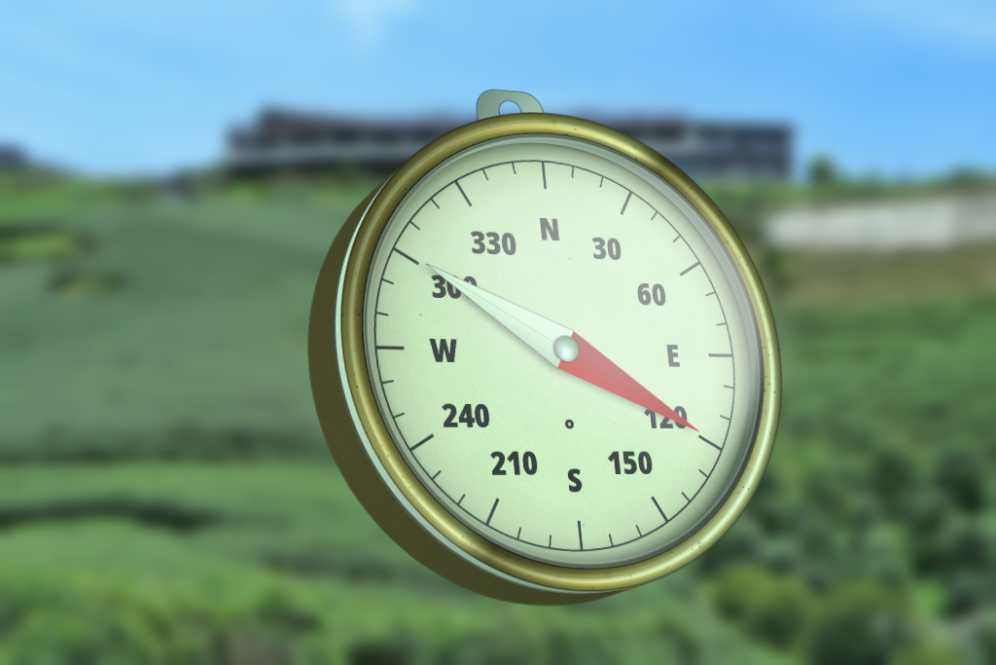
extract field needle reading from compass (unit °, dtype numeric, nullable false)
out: 120 °
